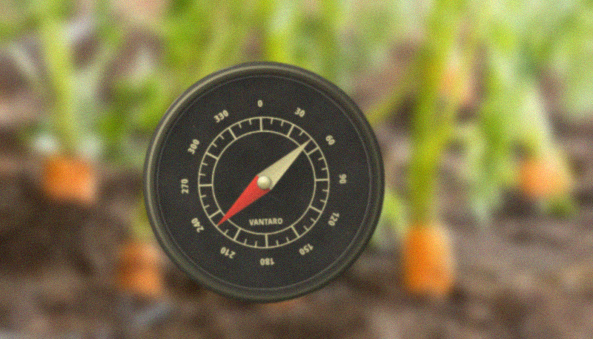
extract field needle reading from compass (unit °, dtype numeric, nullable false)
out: 230 °
